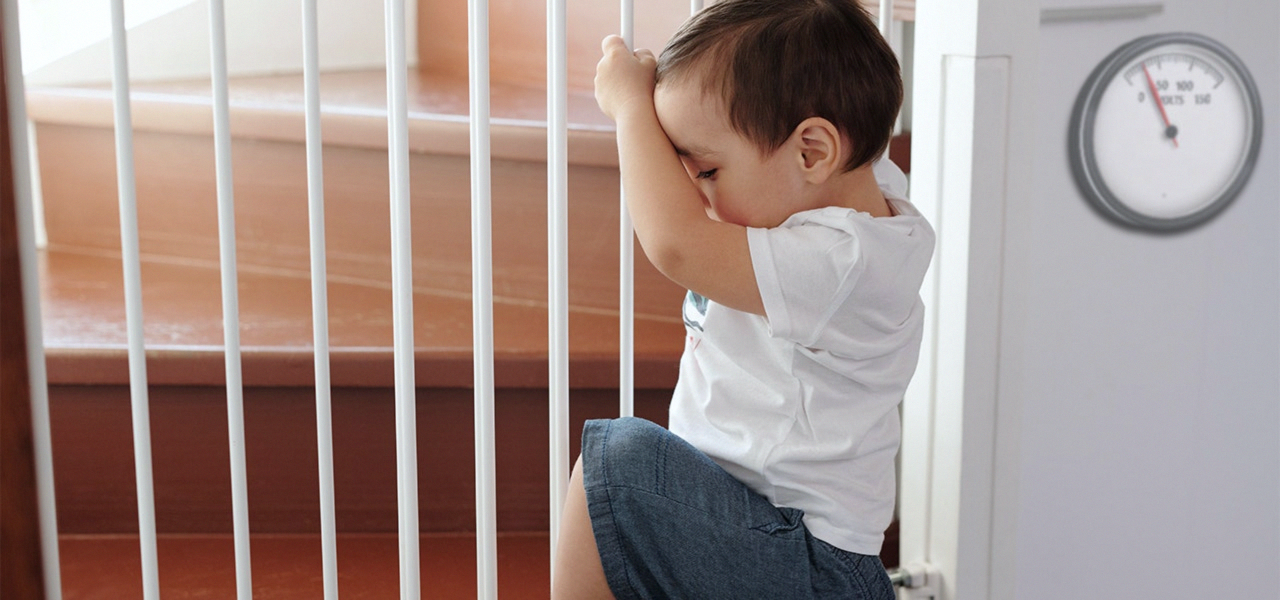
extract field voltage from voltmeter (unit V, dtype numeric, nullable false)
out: 25 V
